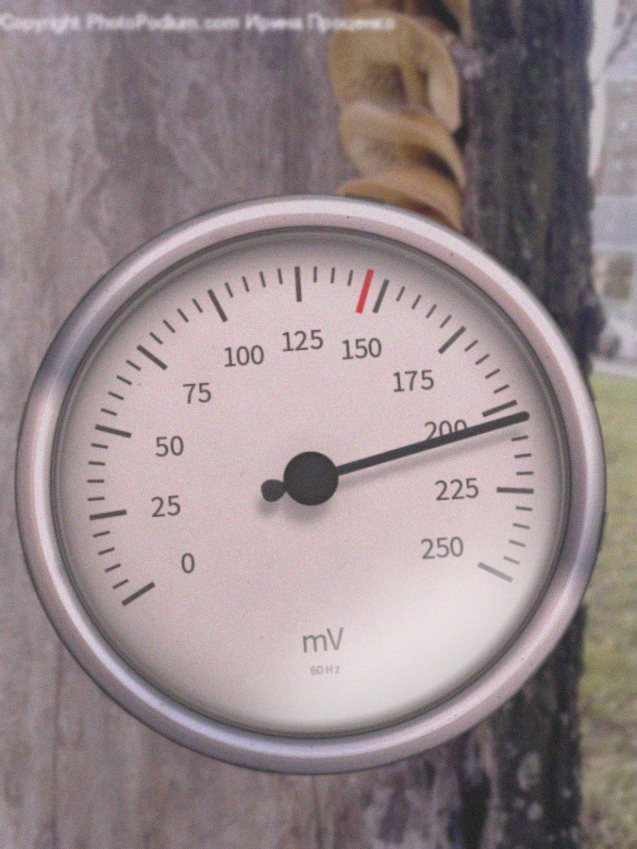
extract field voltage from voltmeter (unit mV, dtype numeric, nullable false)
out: 205 mV
